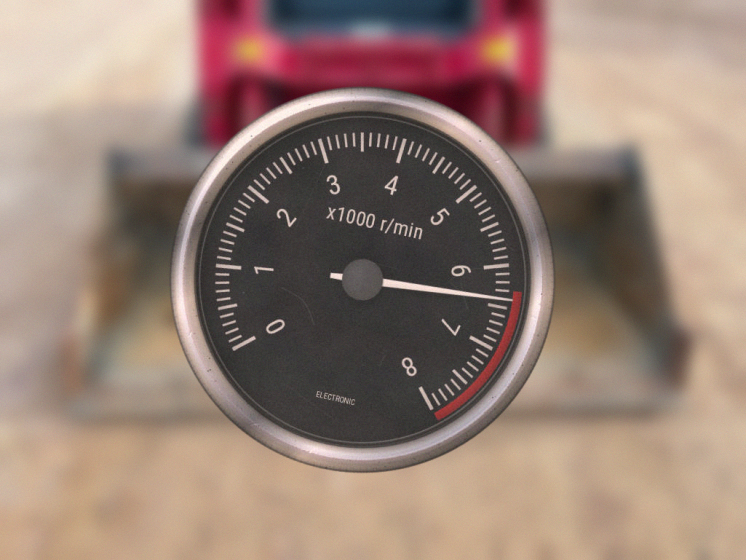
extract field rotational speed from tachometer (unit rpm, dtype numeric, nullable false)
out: 6400 rpm
